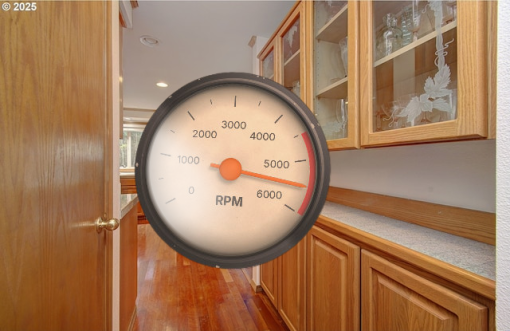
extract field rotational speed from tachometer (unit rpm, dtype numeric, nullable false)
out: 5500 rpm
